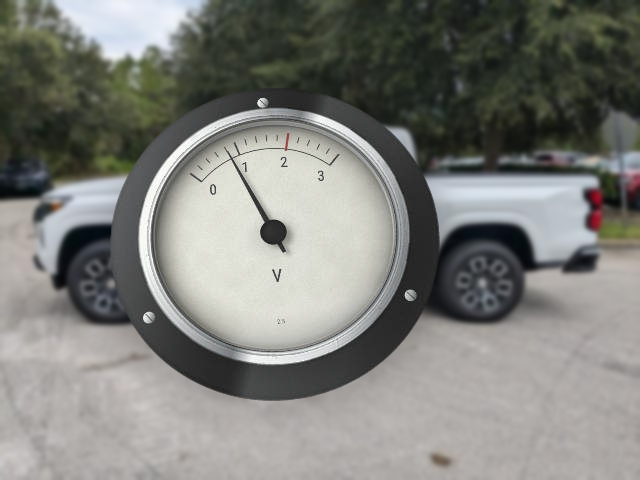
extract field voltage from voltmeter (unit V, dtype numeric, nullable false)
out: 0.8 V
